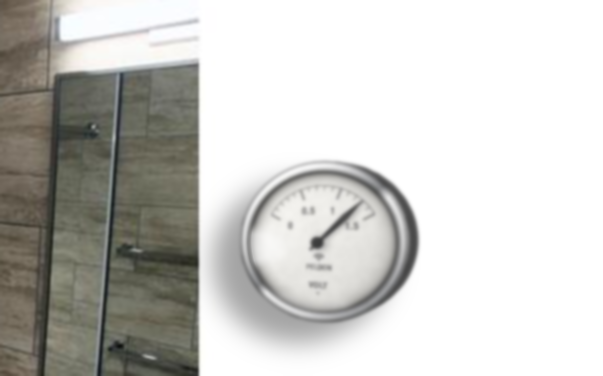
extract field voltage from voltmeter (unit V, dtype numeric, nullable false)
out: 1.3 V
